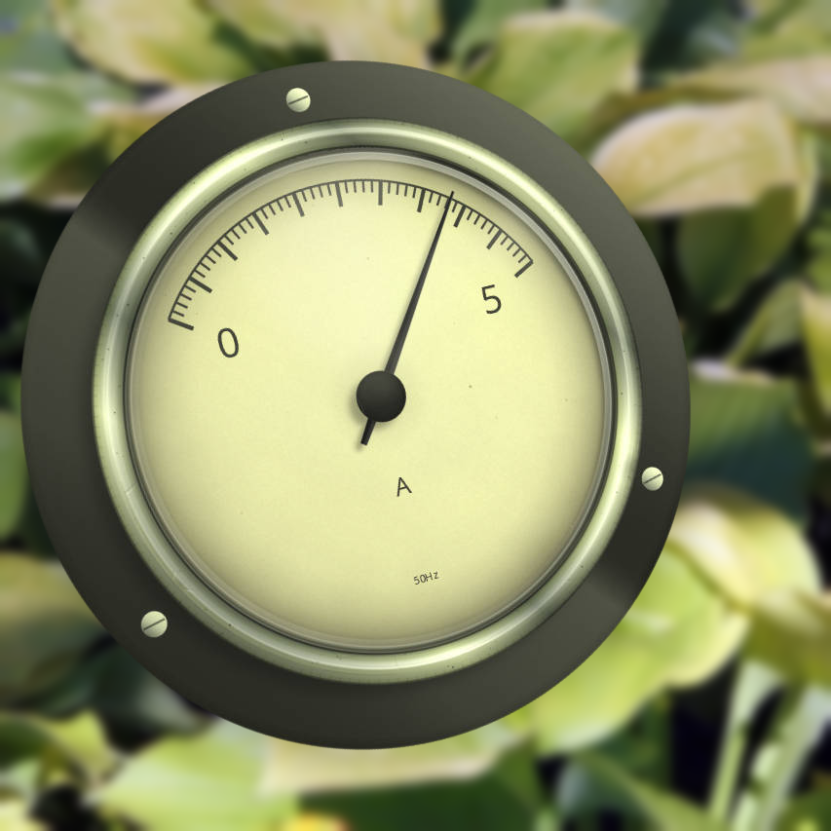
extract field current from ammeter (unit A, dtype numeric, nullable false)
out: 3.8 A
